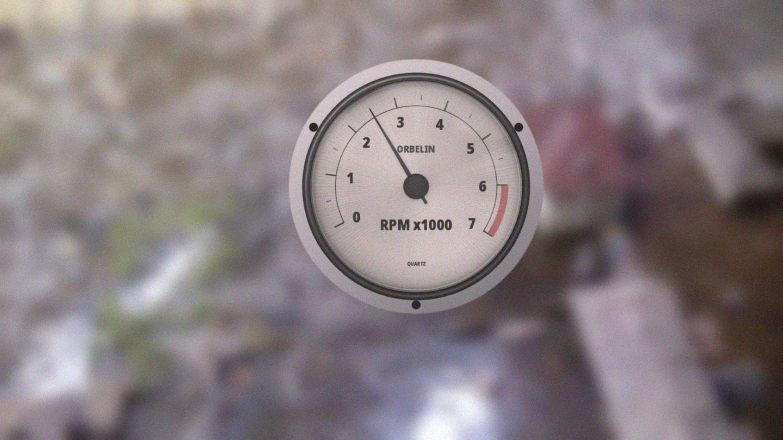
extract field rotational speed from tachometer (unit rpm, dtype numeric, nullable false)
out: 2500 rpm
